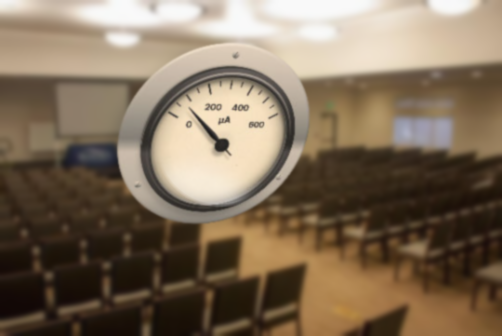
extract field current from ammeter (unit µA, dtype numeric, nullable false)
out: 75 µA
